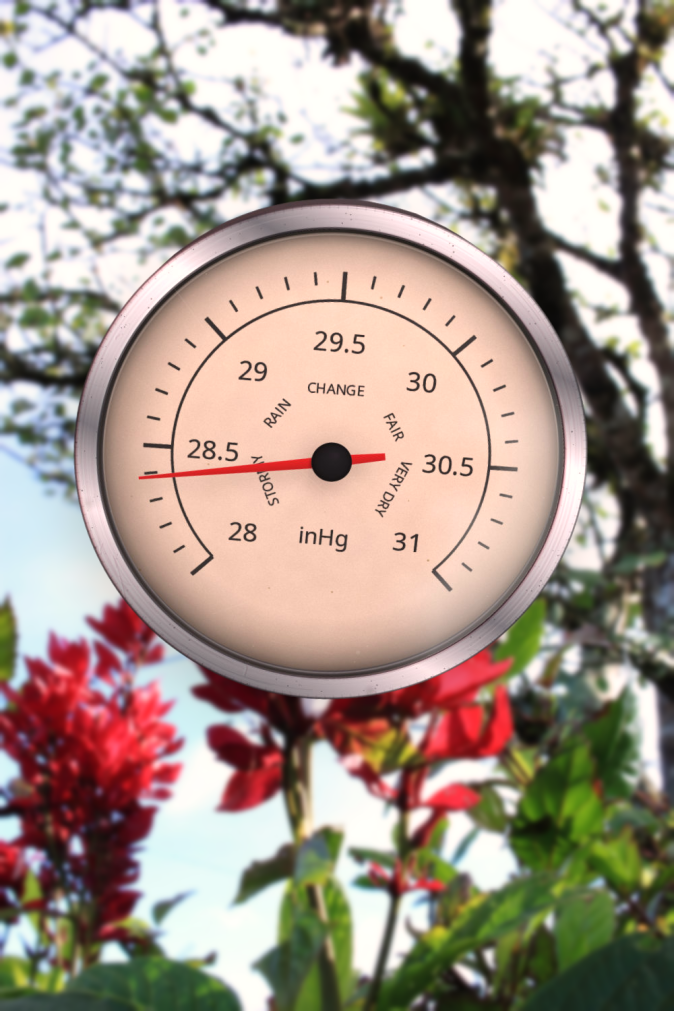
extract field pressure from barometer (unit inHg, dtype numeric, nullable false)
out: 28.4 inHg
